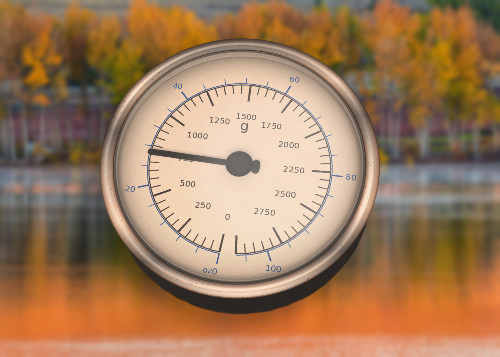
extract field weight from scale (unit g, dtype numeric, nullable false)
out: 750 g
